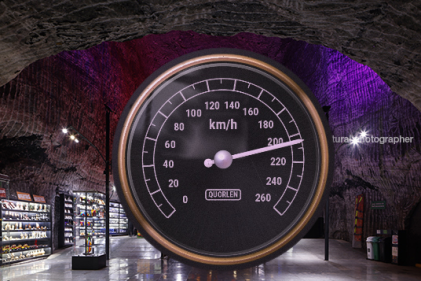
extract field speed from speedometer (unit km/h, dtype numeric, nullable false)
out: 205 km/h
